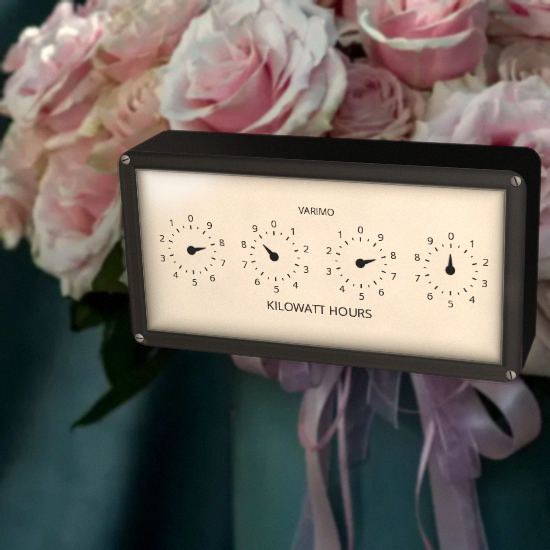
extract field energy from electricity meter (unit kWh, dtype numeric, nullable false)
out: 7880 kWh
